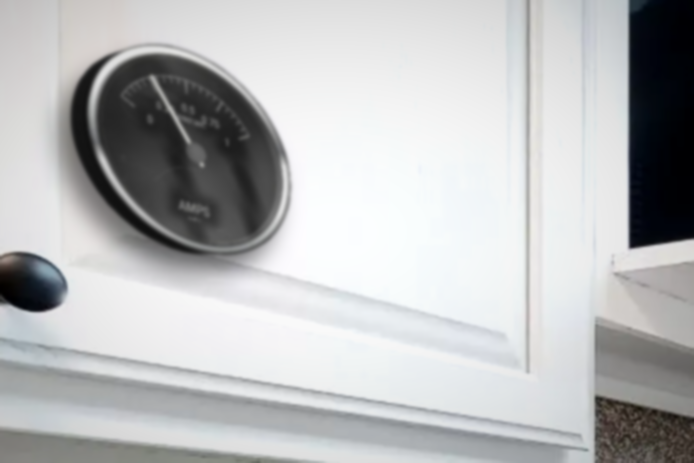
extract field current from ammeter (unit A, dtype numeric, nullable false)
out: 0.25 A
